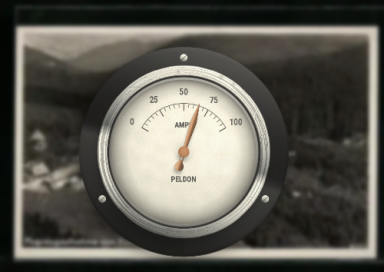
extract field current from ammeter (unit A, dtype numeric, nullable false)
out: 65 A
